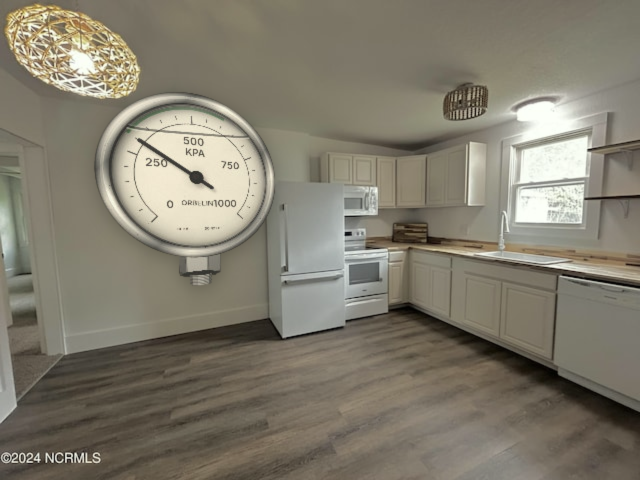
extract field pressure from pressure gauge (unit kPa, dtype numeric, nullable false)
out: 300 kPa
